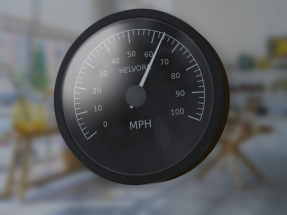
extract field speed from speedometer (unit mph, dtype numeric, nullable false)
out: 64 mph
